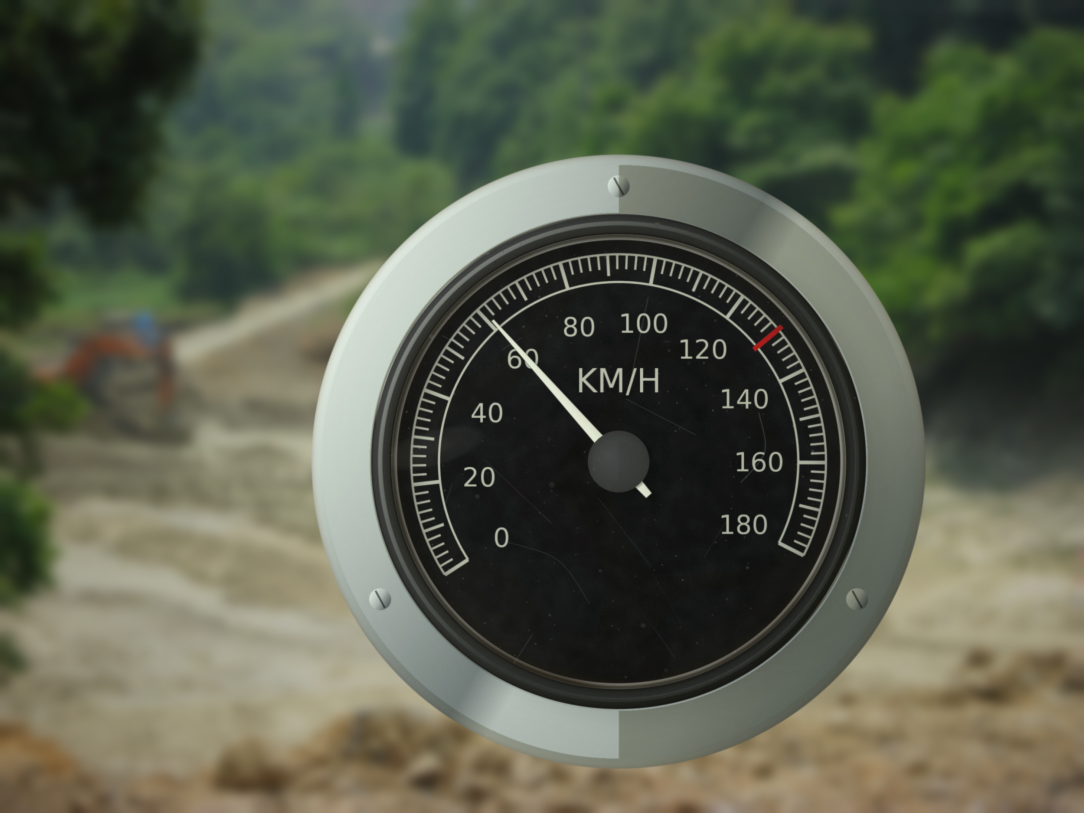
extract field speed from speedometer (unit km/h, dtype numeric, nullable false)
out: 61 km/h
